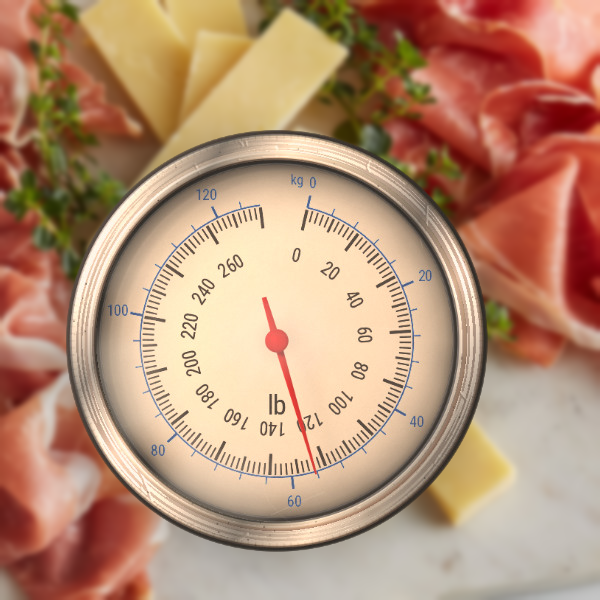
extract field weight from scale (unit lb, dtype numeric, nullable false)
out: 124 lb
